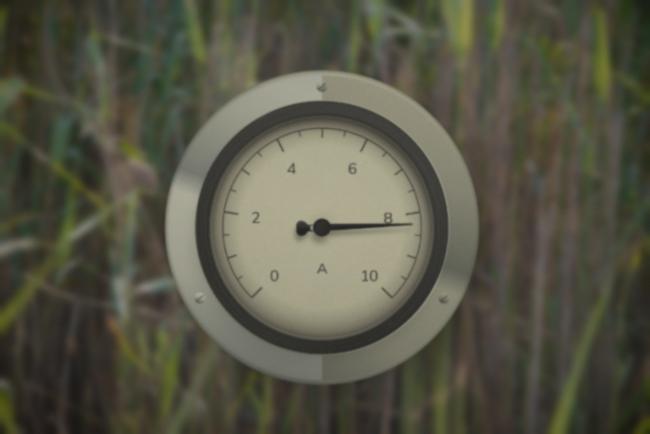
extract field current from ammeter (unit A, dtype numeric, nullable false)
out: 8.25 A
